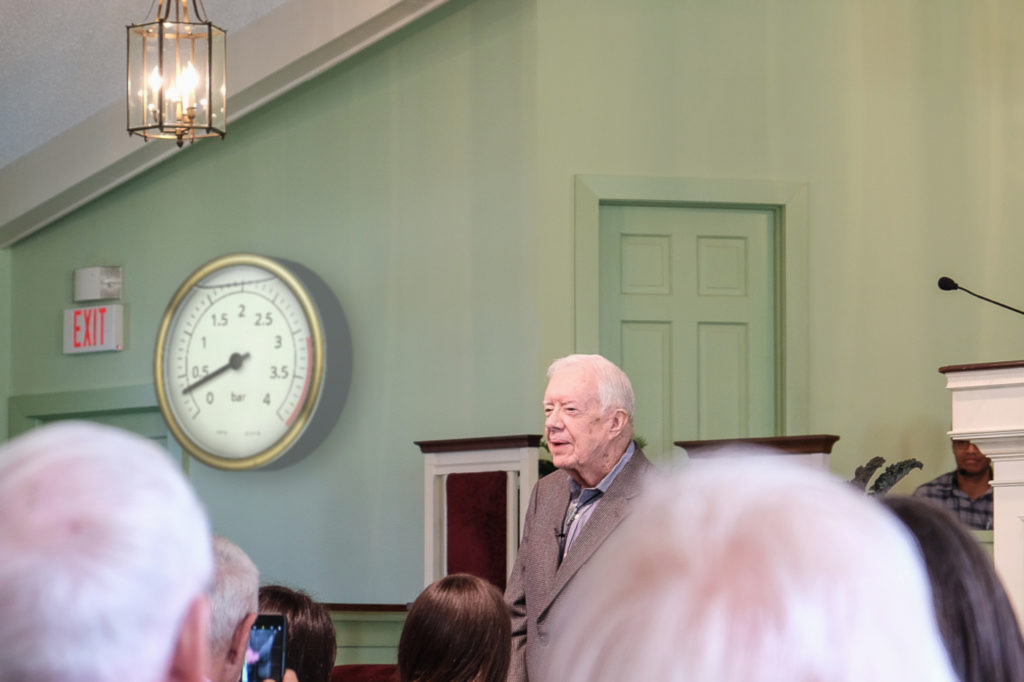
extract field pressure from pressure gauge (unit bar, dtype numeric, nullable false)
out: 0.3 bar
